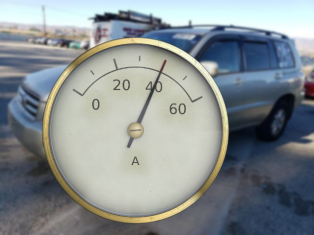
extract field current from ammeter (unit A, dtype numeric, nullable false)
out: 40 A
